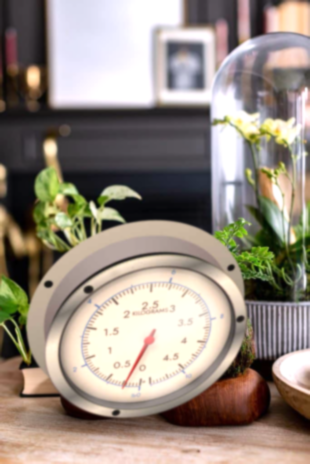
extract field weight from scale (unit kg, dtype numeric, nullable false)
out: 0.25 kg
